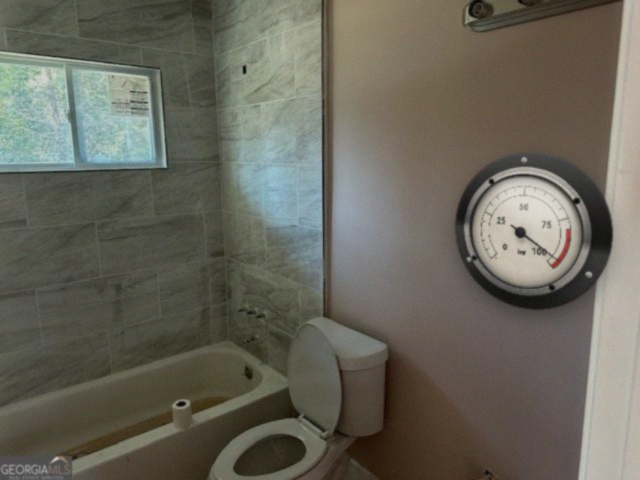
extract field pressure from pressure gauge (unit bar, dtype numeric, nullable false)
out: 95 bar
